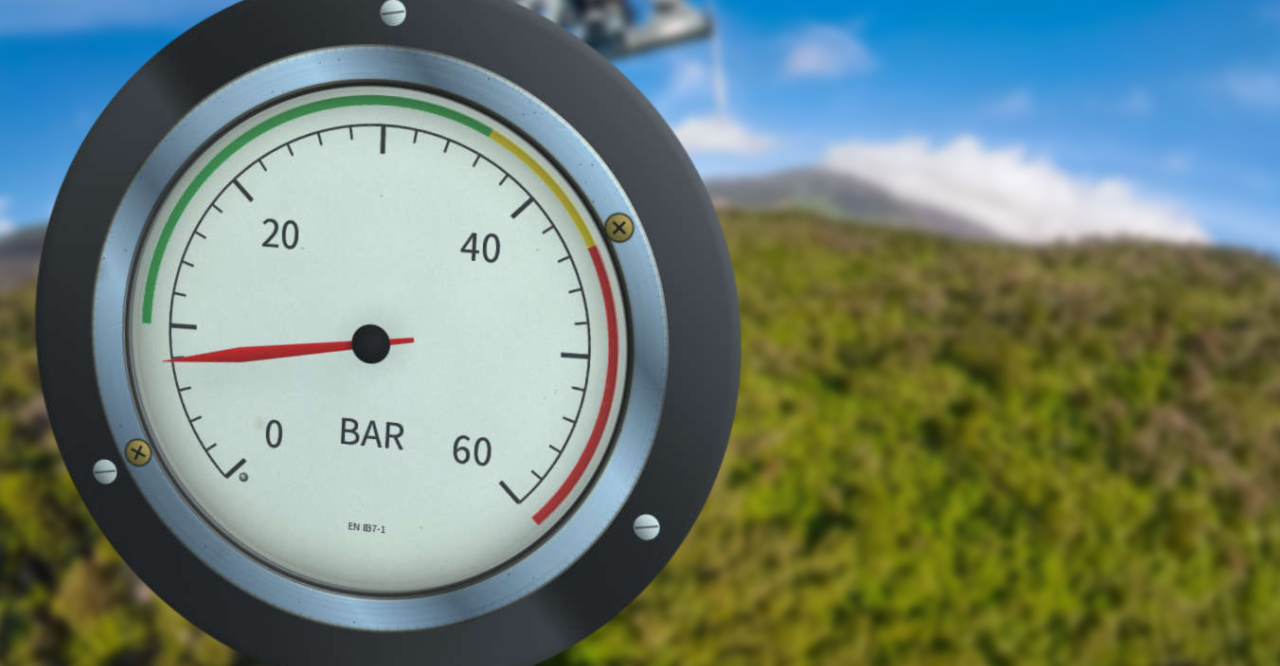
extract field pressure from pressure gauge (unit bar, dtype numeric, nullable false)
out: 8 bar
